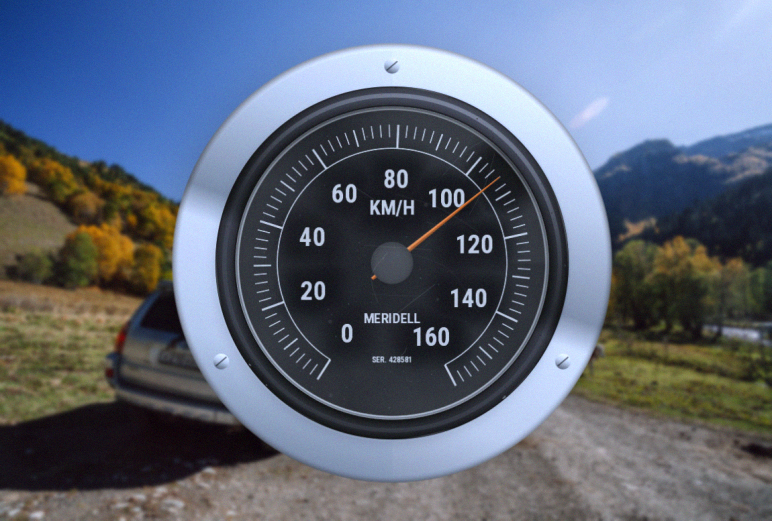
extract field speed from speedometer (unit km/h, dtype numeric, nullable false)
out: 106 km/h
